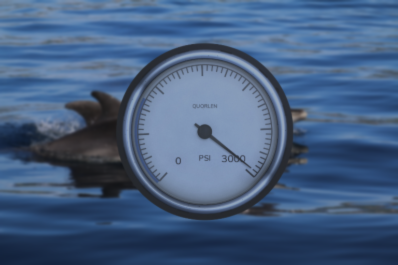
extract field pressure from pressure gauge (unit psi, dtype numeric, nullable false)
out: 2950 psi
